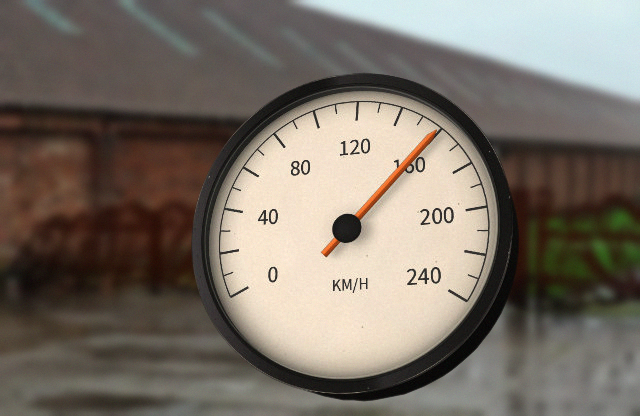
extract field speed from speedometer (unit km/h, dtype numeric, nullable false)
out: 160 km/h
